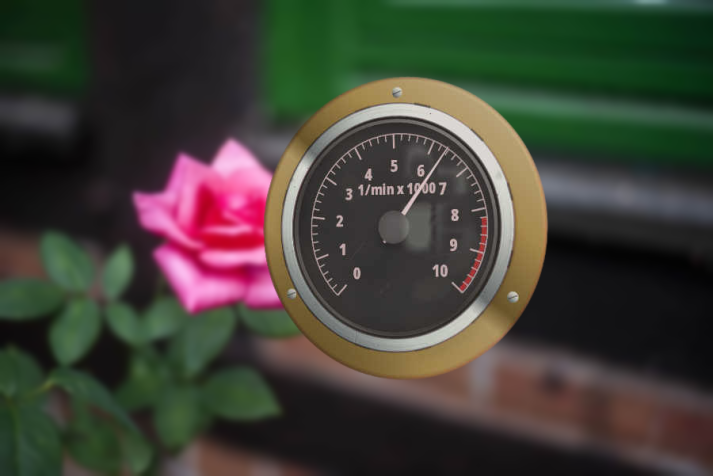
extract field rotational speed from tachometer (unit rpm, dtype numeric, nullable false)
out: 6400 rpm
